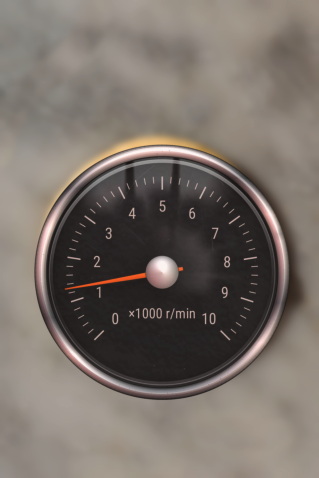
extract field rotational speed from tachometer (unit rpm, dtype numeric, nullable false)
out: 1300 rpm
